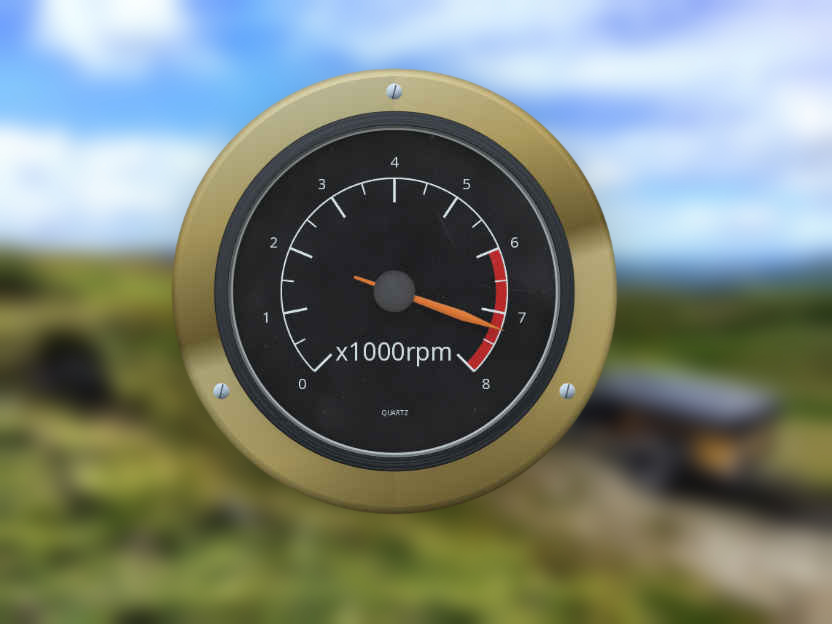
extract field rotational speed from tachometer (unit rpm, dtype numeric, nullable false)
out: 7250 rpm
